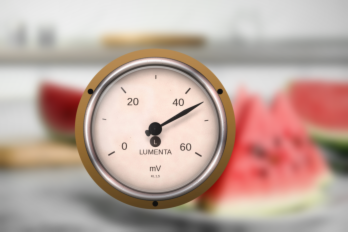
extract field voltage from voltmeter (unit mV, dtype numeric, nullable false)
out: 45 mV
